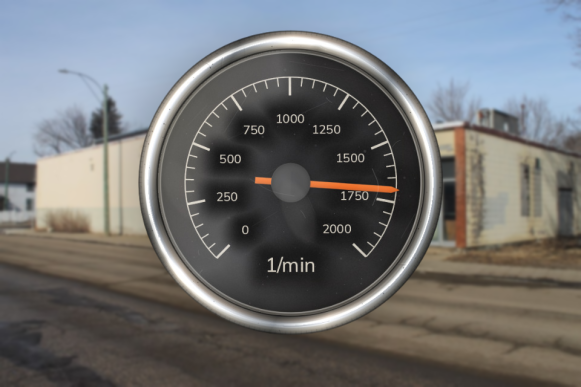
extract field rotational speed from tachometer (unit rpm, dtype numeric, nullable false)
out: 1700 rpm
